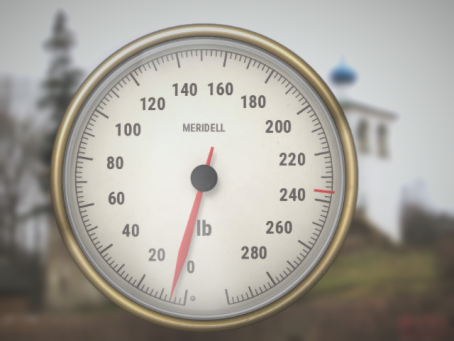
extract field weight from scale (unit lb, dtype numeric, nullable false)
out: 6 lb
